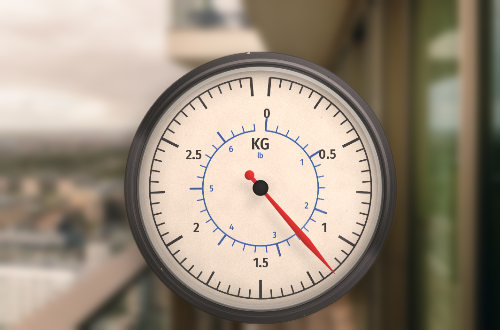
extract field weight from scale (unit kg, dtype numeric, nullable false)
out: 1.15 kg
